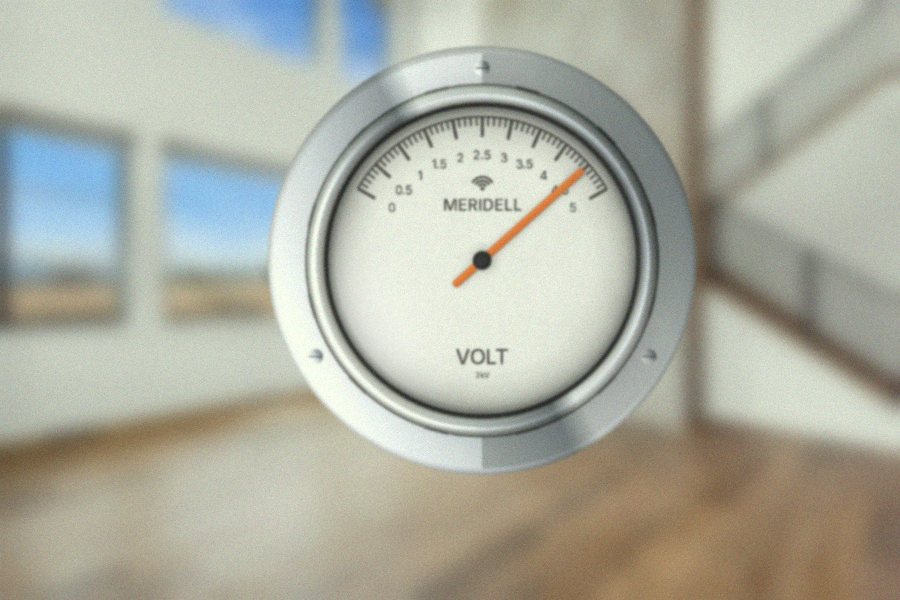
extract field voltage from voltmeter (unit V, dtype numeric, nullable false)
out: 4.5 V
